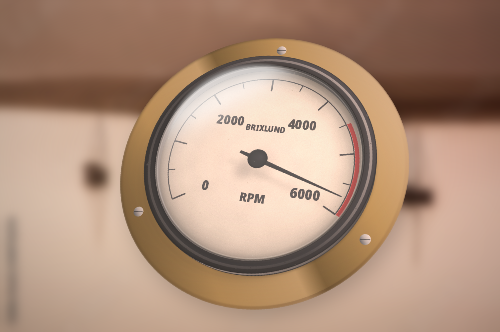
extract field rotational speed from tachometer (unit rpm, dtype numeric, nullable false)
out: 5750 rpm
